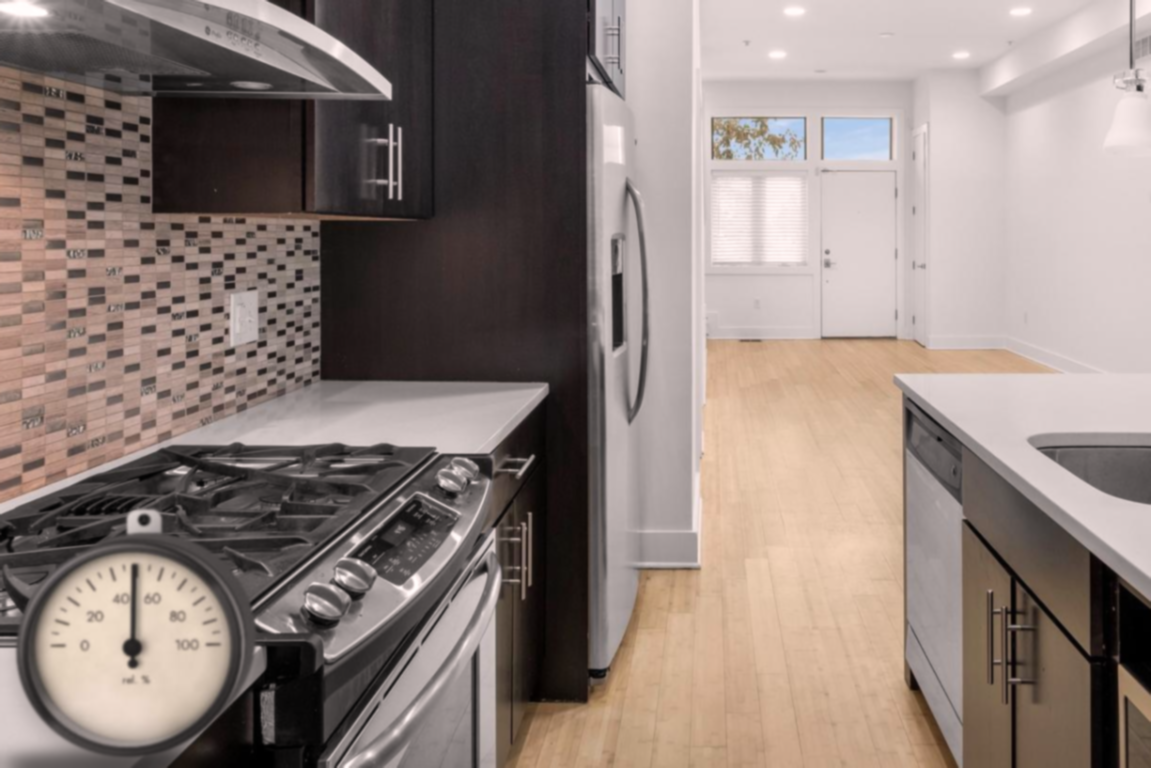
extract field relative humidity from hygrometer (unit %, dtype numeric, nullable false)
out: 50 %
